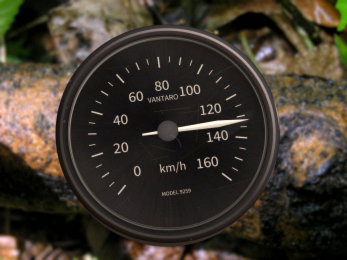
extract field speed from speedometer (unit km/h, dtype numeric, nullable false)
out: 132.5 km/h
